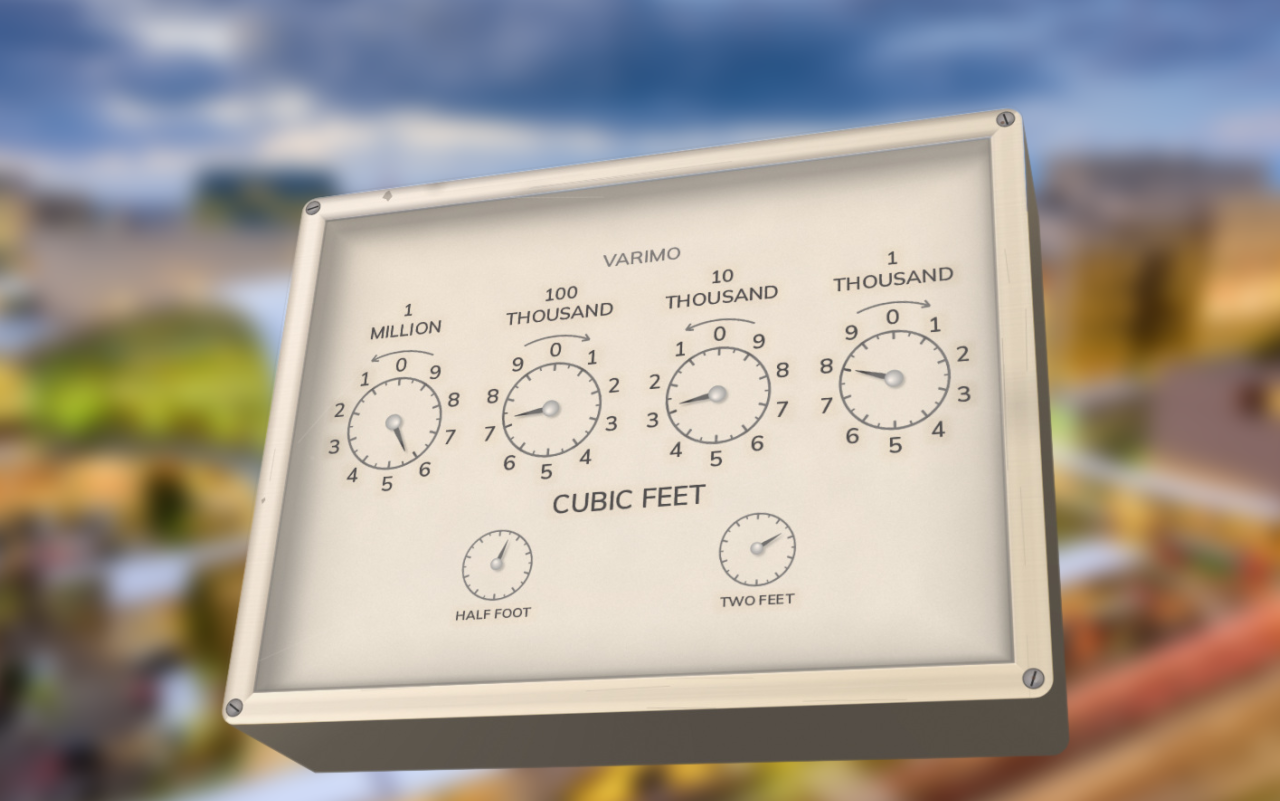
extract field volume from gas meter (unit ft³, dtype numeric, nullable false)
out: 572800 ft³
